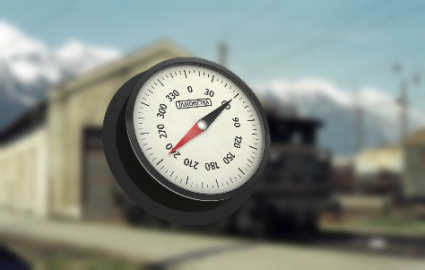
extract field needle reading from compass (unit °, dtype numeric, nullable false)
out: 240 °
